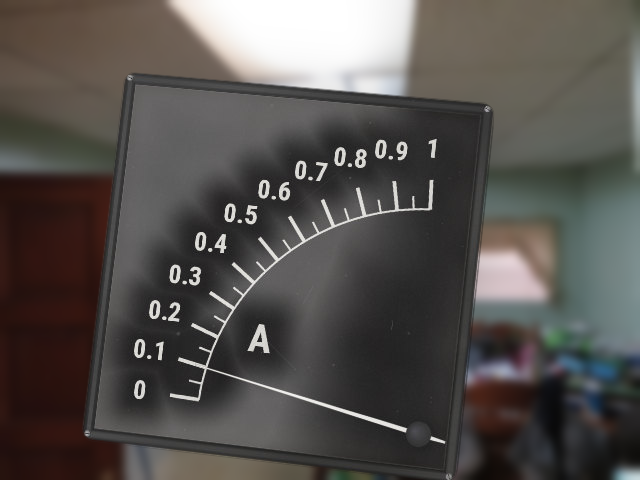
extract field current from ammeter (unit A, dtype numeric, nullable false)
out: 0.1 A
